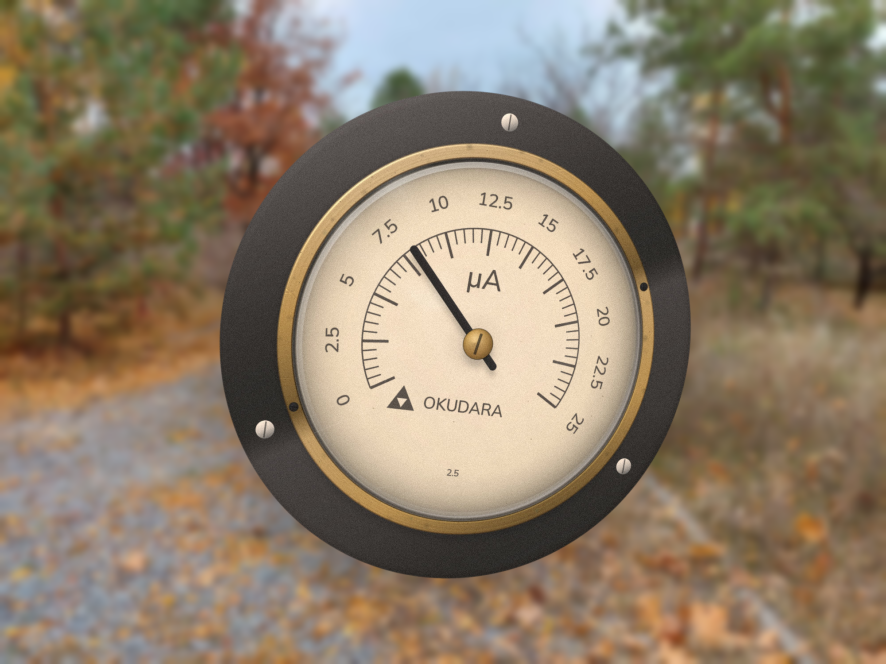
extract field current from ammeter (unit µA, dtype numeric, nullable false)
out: 8 µA
